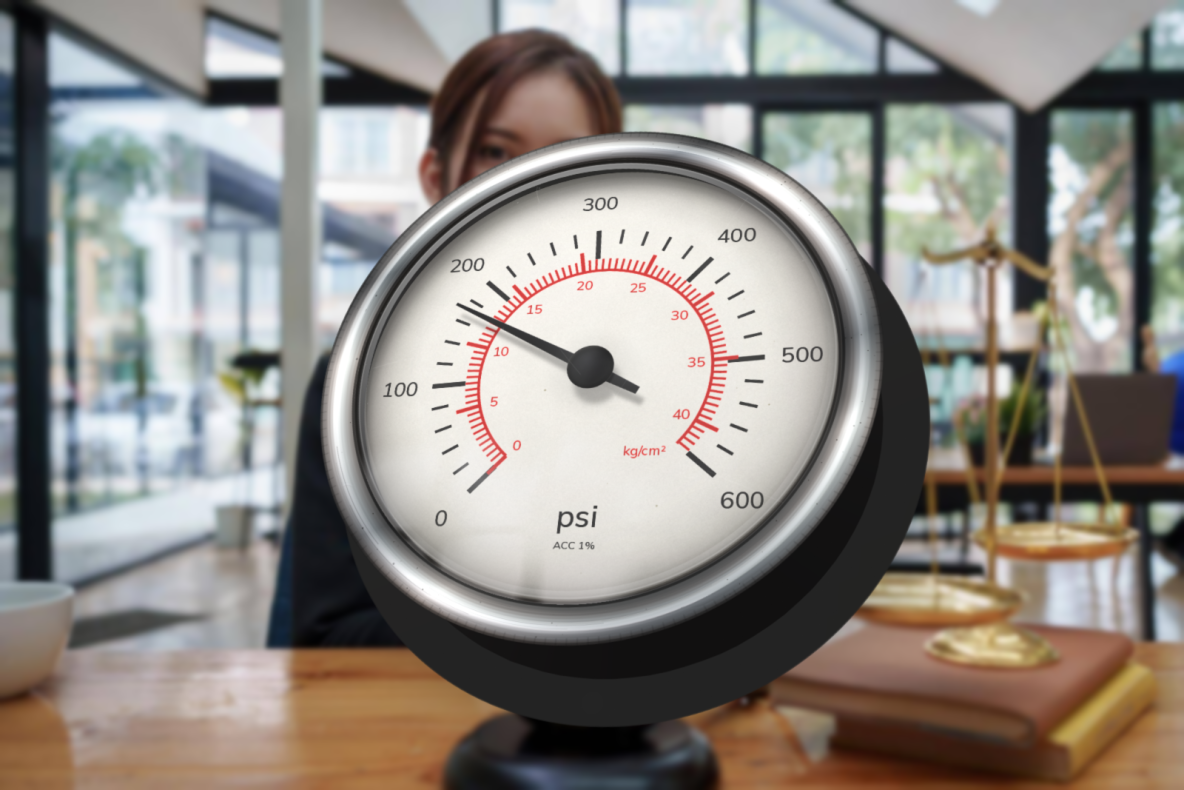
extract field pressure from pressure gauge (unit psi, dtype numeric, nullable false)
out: 170 psi
